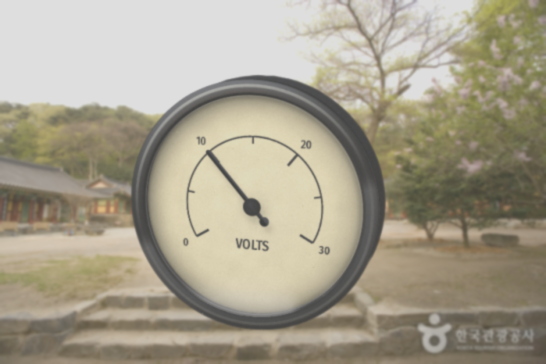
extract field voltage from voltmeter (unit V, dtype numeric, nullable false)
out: 10 V
